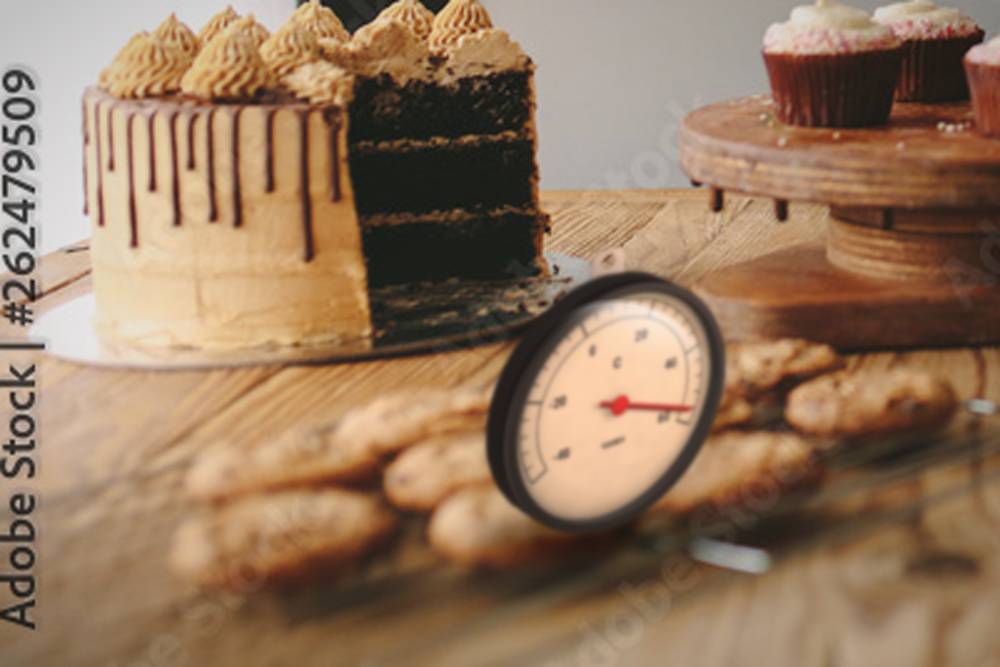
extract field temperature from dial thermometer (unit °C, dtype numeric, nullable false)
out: 56 °C
